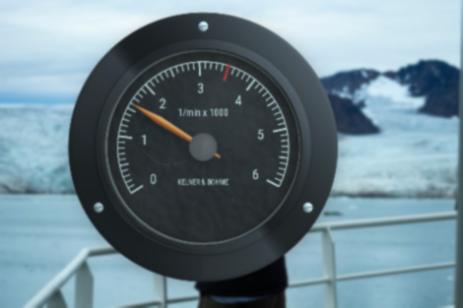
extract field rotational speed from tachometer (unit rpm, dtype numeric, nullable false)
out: 1600 rpm
